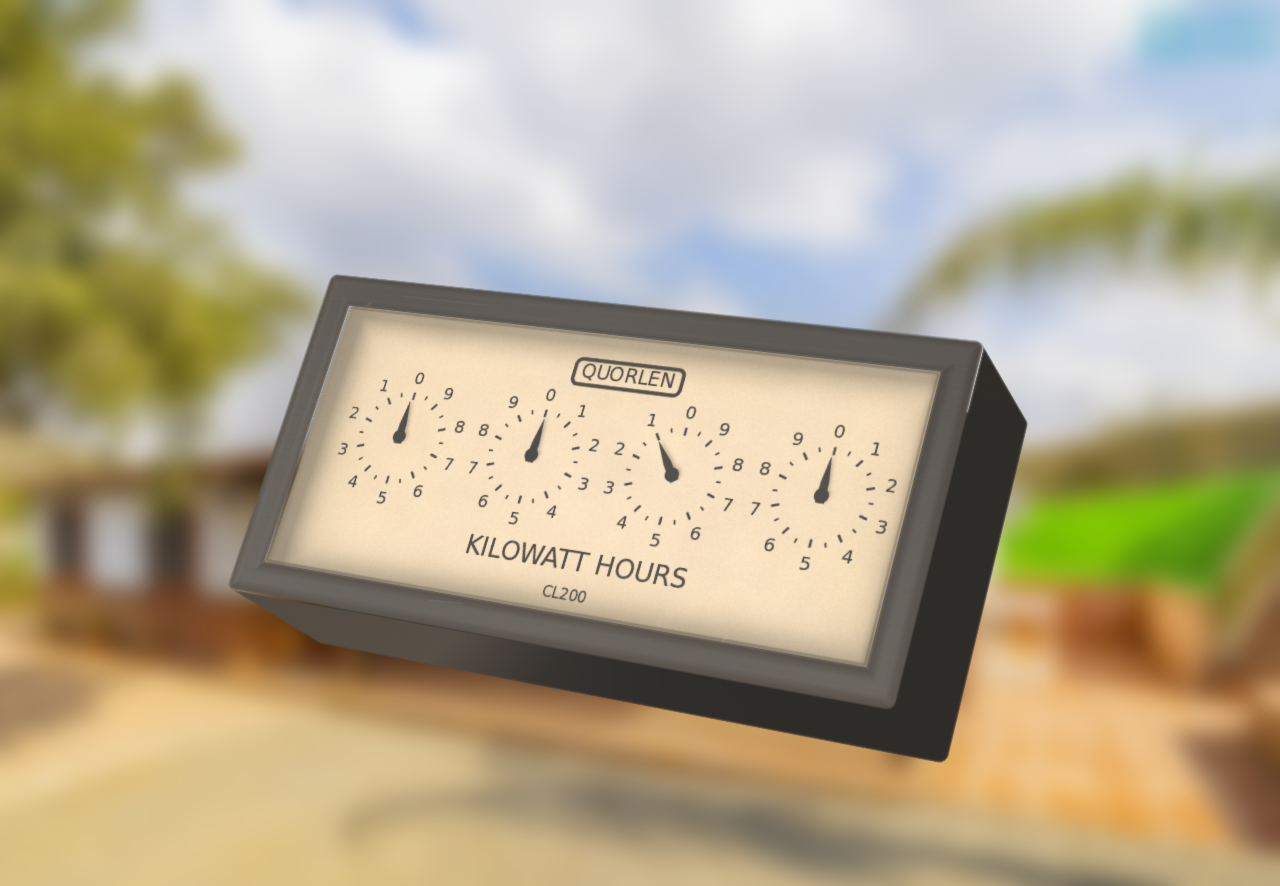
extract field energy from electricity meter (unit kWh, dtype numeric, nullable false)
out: 10 kWh
